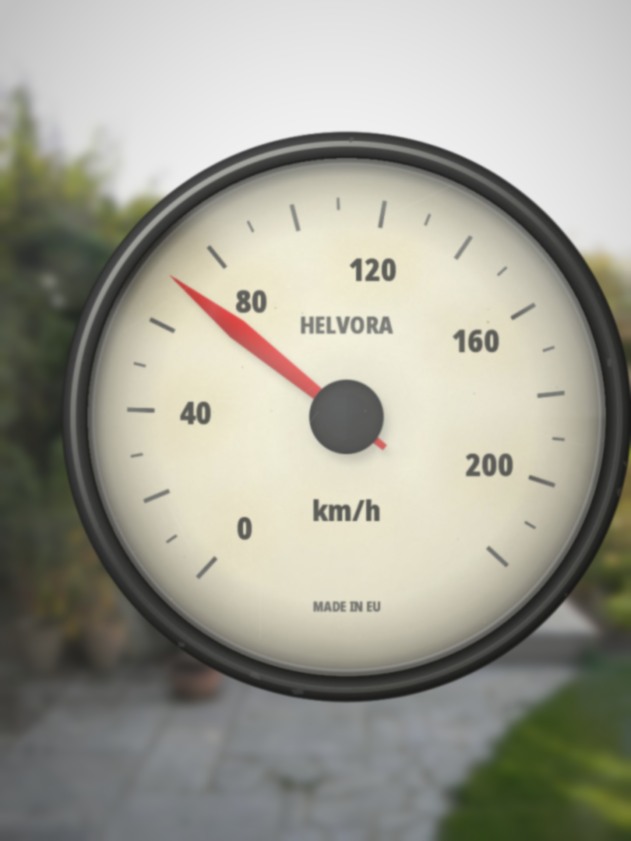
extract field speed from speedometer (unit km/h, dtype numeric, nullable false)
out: 70 km/h
